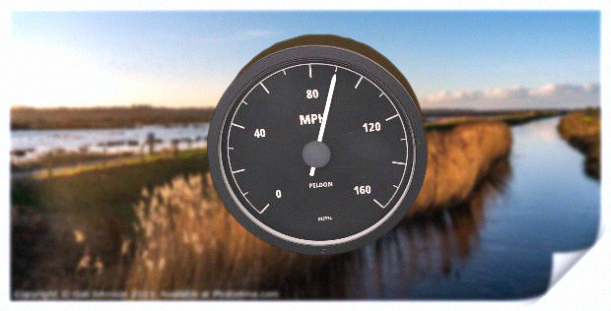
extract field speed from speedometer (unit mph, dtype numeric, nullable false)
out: 90 mph
